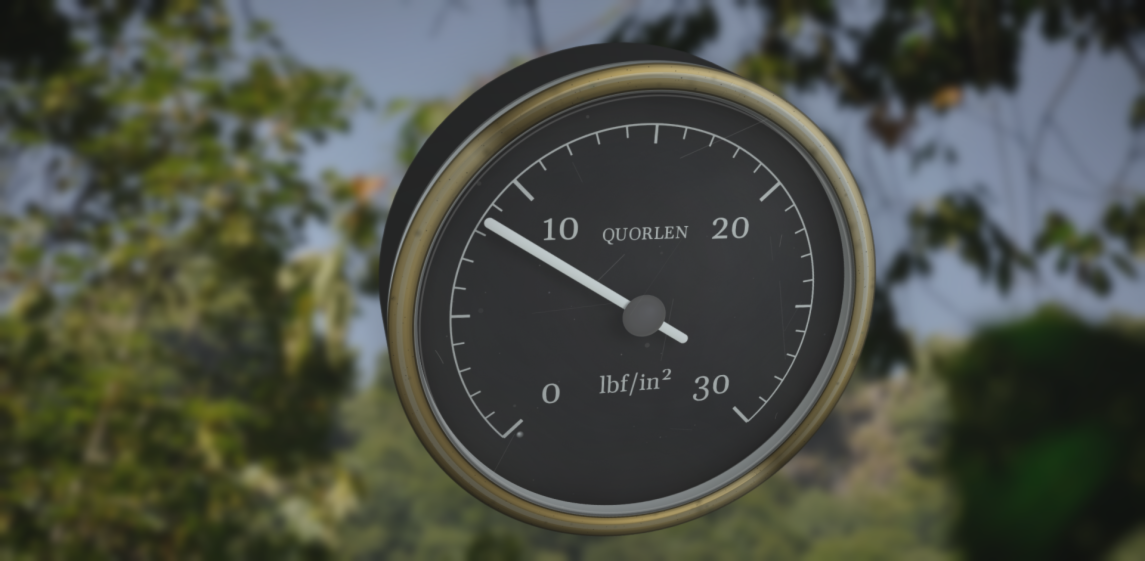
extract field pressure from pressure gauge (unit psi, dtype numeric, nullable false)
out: 8.5 psi
